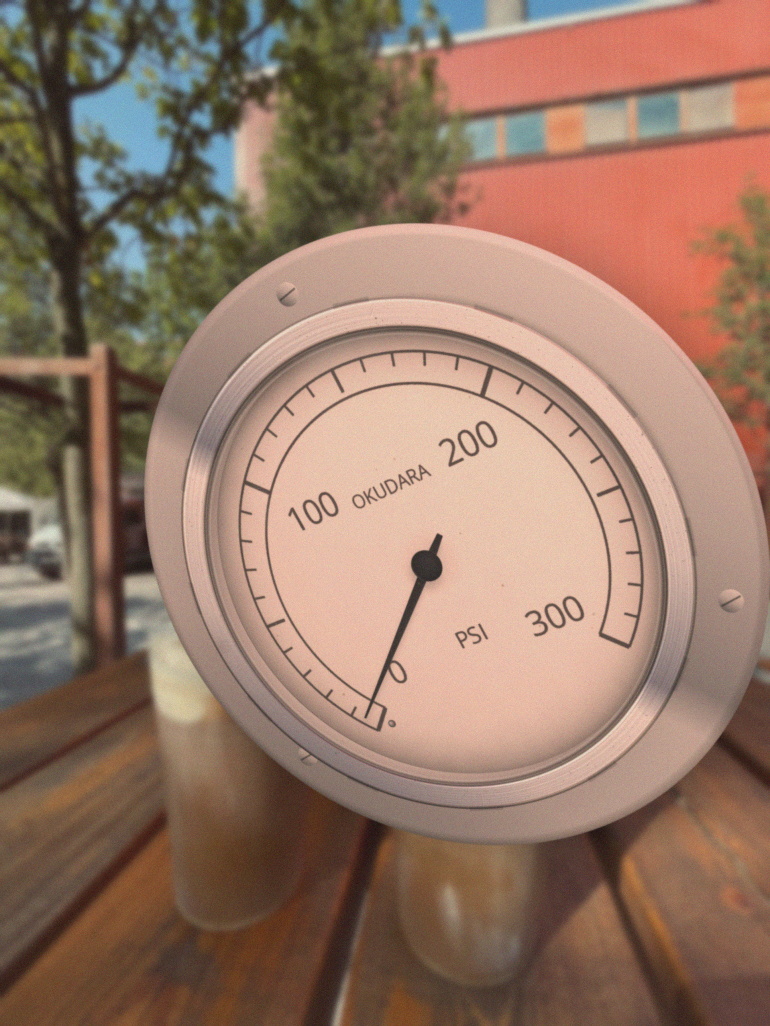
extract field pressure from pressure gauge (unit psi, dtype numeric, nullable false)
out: 5 psi
